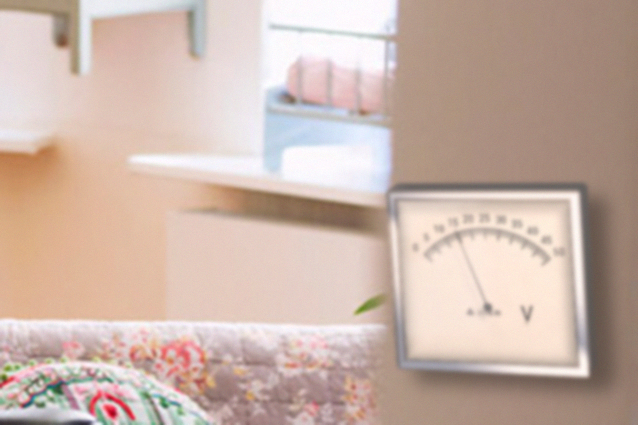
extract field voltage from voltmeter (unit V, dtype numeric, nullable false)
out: 15 V
